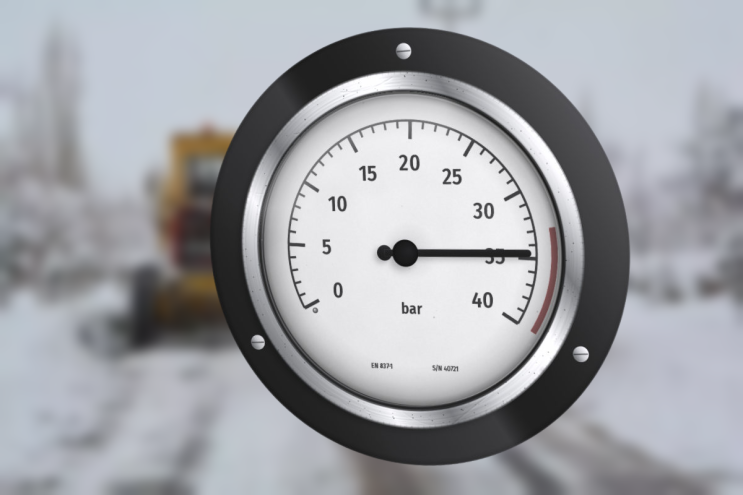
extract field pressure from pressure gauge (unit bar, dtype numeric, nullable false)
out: 34.5 bar
